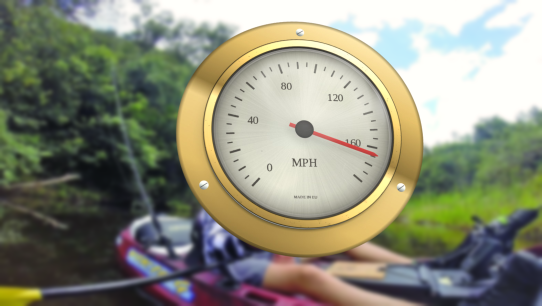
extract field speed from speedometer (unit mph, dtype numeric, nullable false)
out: 165 mph
